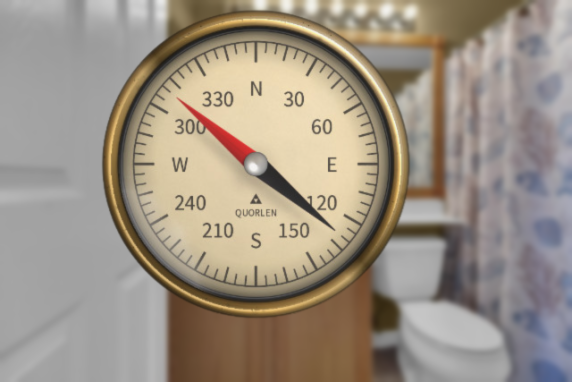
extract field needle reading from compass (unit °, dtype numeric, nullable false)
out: 310 °
